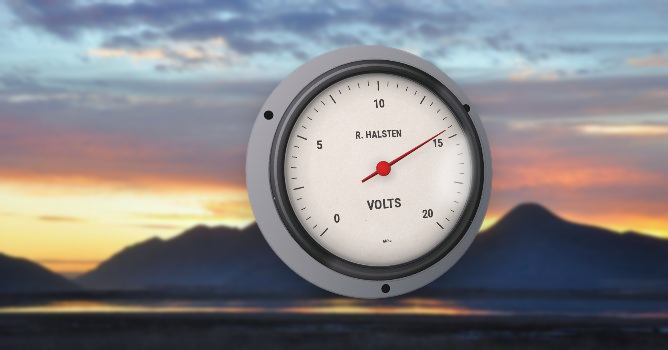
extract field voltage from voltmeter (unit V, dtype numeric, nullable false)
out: 14.5 V
